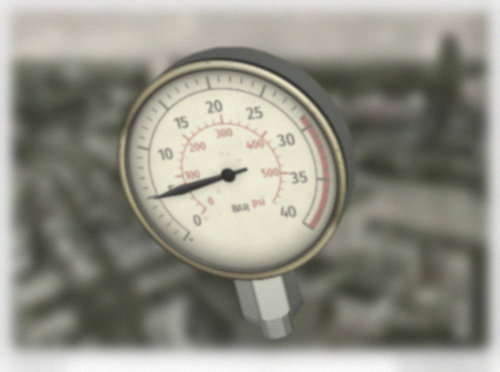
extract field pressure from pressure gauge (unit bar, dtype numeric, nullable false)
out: 5 bar
